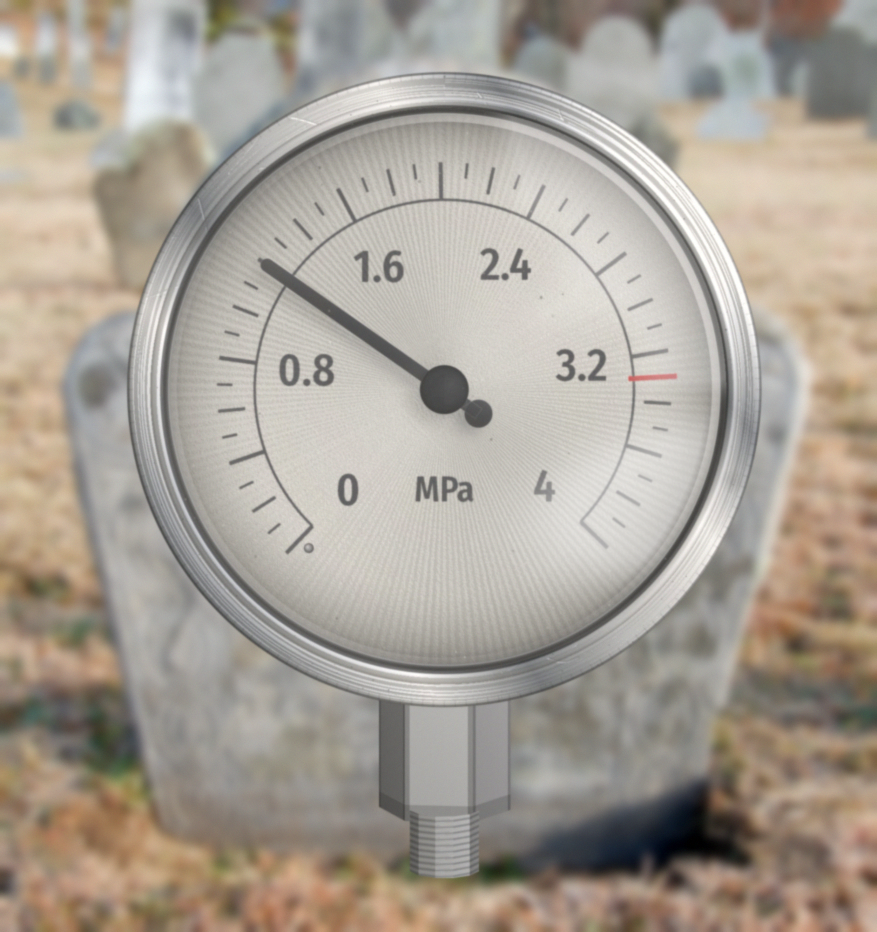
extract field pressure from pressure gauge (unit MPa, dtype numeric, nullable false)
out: 1.2 MPa
